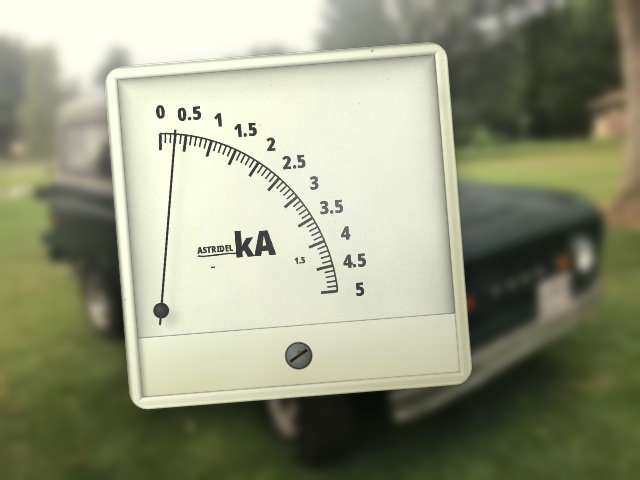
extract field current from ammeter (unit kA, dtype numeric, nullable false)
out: 0.3 kA
